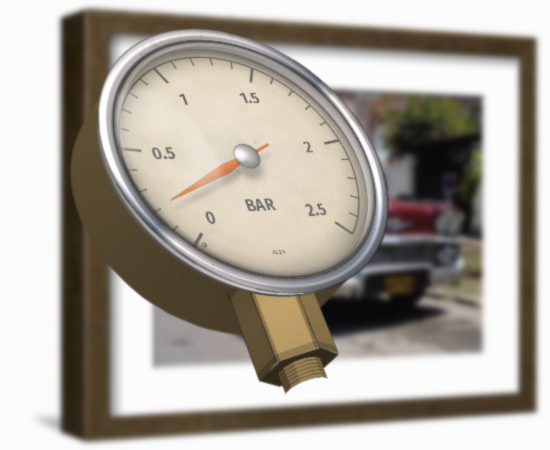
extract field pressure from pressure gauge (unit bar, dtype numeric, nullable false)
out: 0.2 bar
